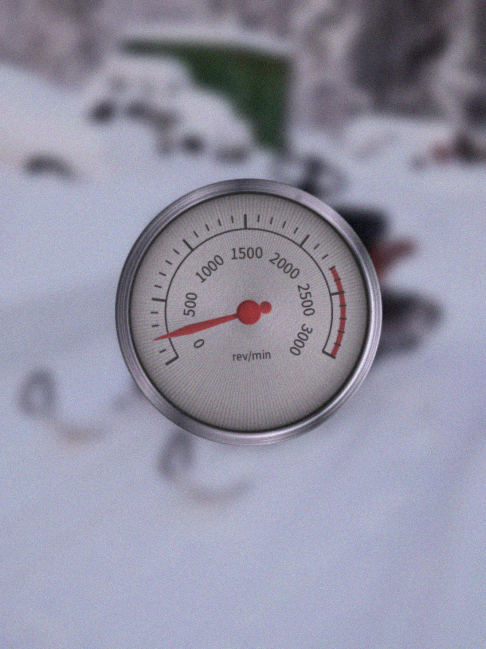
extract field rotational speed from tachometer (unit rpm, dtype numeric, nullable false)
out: 200 rpm
